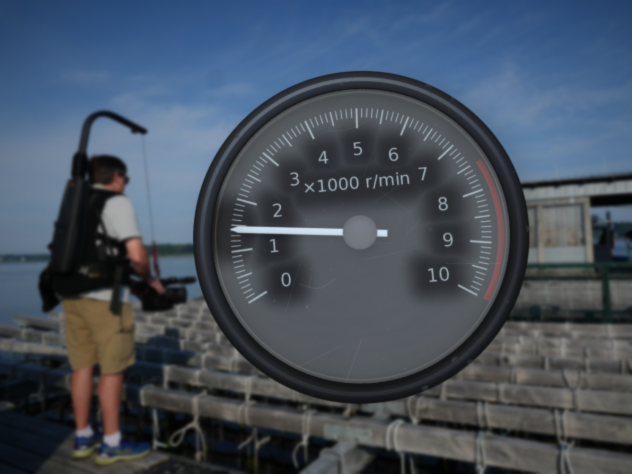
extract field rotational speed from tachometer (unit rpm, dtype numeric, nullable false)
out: 1400 rpm
